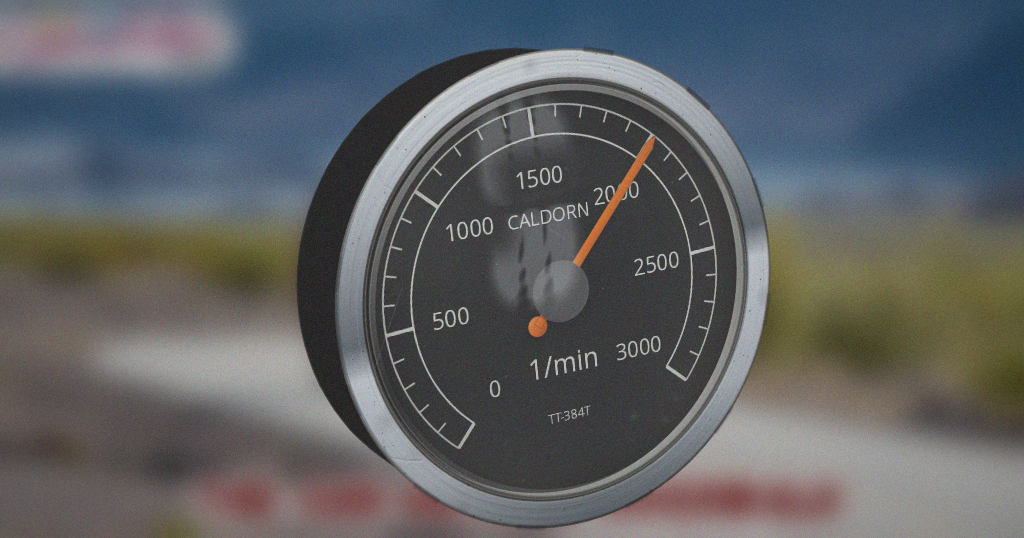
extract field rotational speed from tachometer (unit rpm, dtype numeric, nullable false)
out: 2000 rpm
